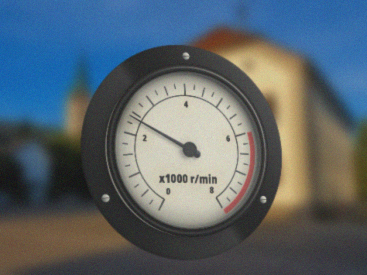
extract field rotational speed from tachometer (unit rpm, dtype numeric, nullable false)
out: 2375 rpm
